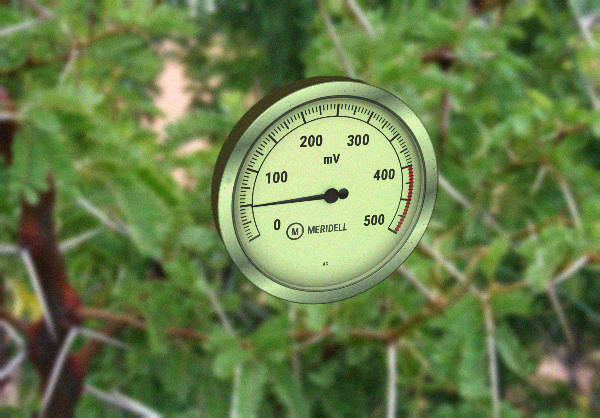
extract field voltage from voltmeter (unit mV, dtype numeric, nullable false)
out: 50 mV
